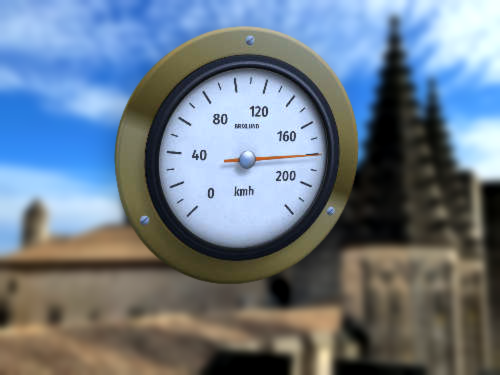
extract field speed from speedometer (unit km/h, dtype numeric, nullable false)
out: 180 km/h
